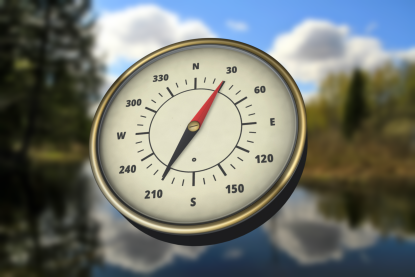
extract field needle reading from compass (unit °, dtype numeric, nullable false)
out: 30 °
